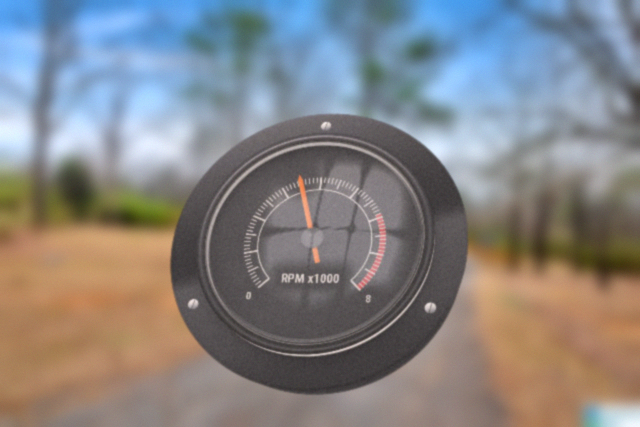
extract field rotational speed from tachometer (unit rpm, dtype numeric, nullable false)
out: 3500 rpm
